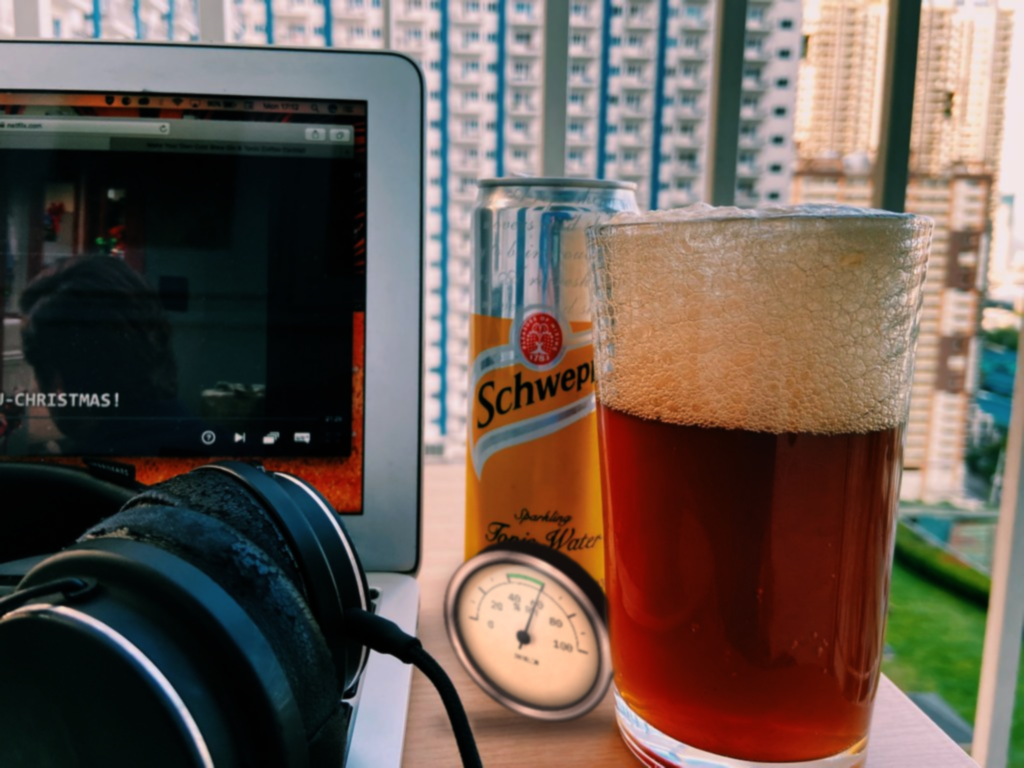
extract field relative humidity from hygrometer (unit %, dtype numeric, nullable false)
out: 60 %
